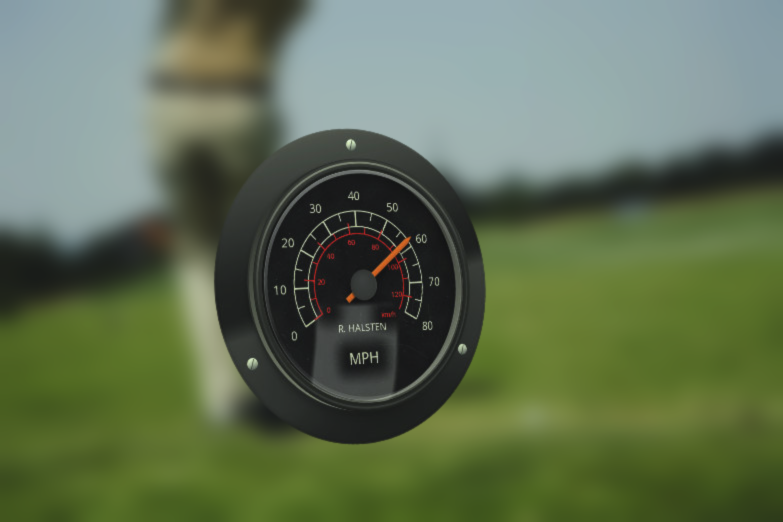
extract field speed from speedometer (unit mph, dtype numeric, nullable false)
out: 57.5 mph
